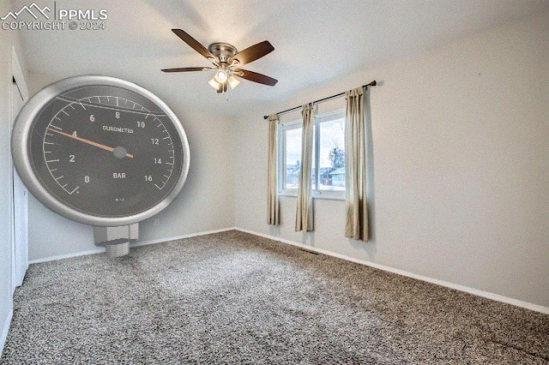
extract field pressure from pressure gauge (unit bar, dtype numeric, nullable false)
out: 3.75 bar
